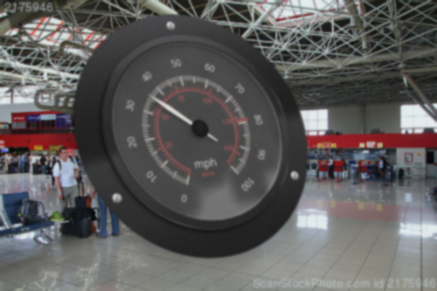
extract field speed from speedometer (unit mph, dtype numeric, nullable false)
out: 35 mph
